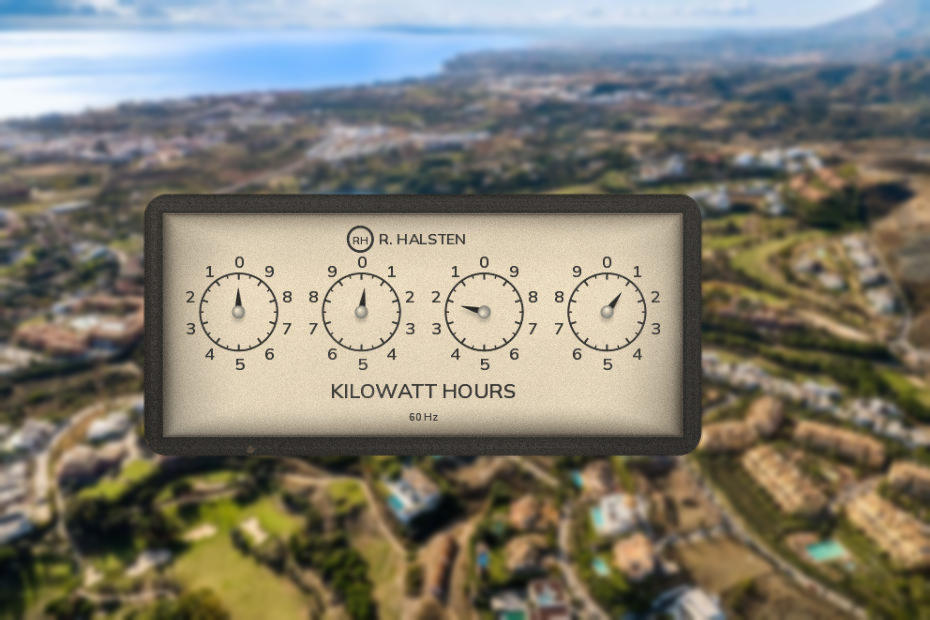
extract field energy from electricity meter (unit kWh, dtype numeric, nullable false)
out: 21 kWh
